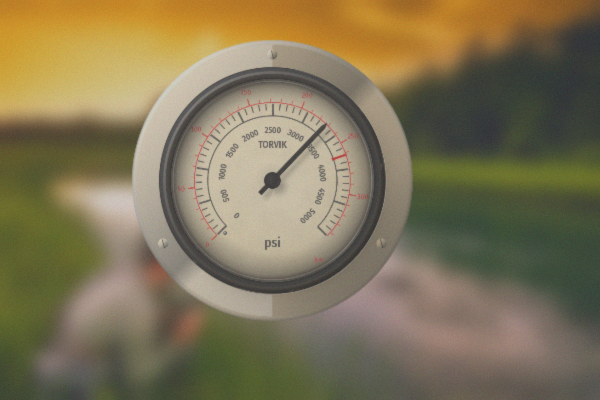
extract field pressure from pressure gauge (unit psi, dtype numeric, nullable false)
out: 3300 psi
